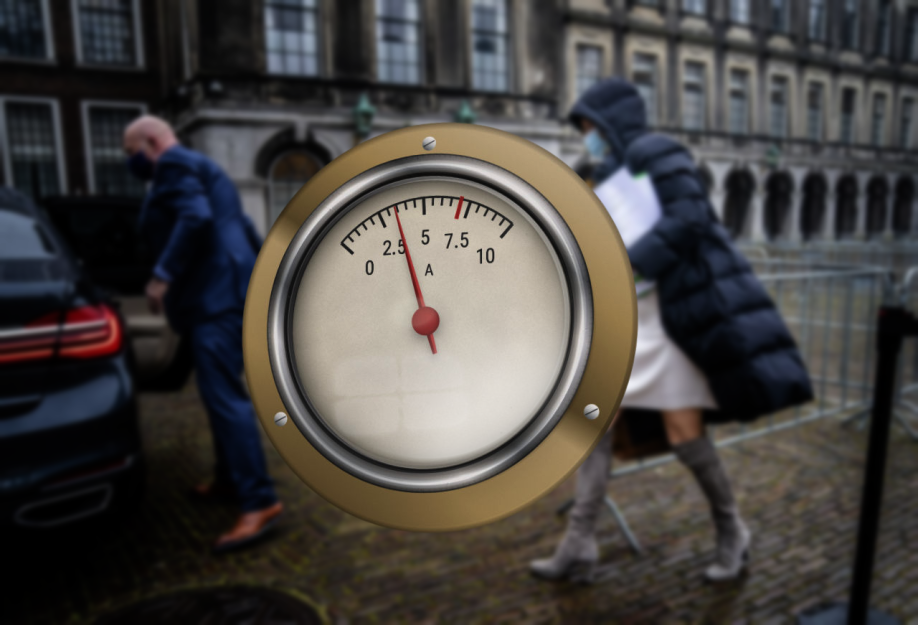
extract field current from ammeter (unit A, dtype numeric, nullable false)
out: 3.5 A
